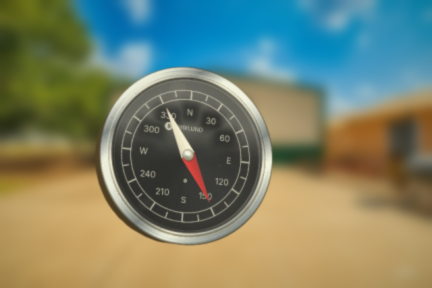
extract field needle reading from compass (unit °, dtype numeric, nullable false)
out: 150 °
